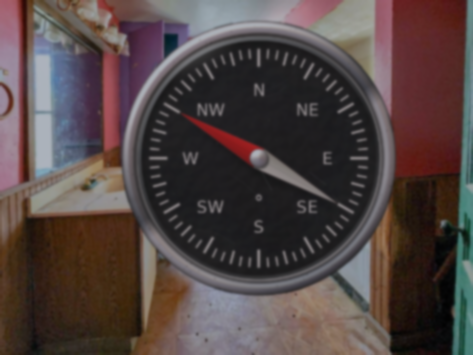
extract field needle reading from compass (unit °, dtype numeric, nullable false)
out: 300 °
